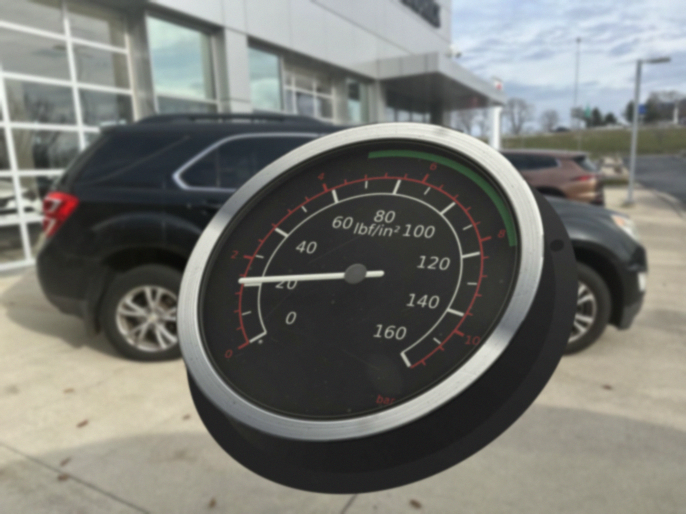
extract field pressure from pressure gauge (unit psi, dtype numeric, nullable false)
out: 20 psi
